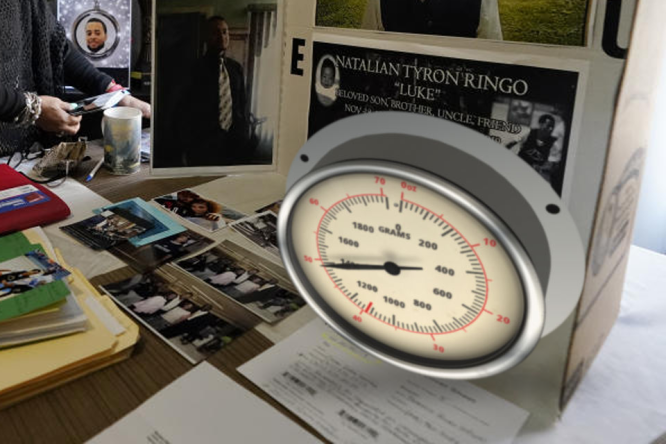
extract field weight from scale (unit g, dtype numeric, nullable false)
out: 1400 g
